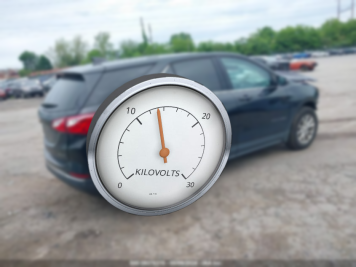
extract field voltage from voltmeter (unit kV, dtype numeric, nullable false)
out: 13 kV
